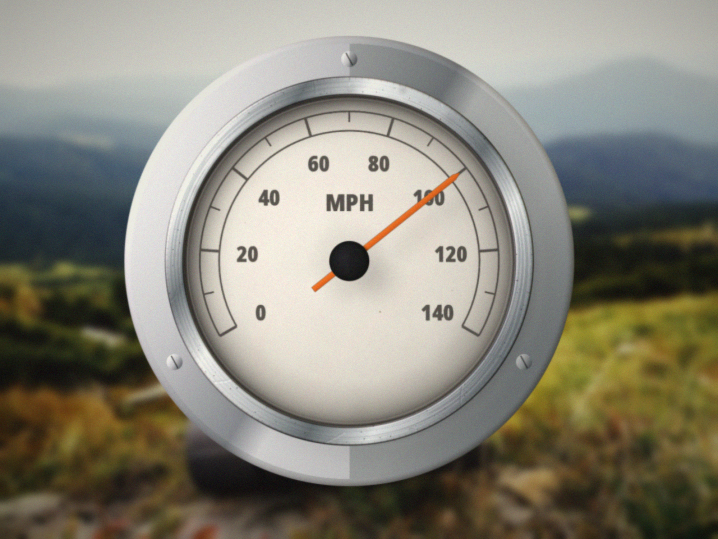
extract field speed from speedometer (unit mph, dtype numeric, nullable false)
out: 100 mph
